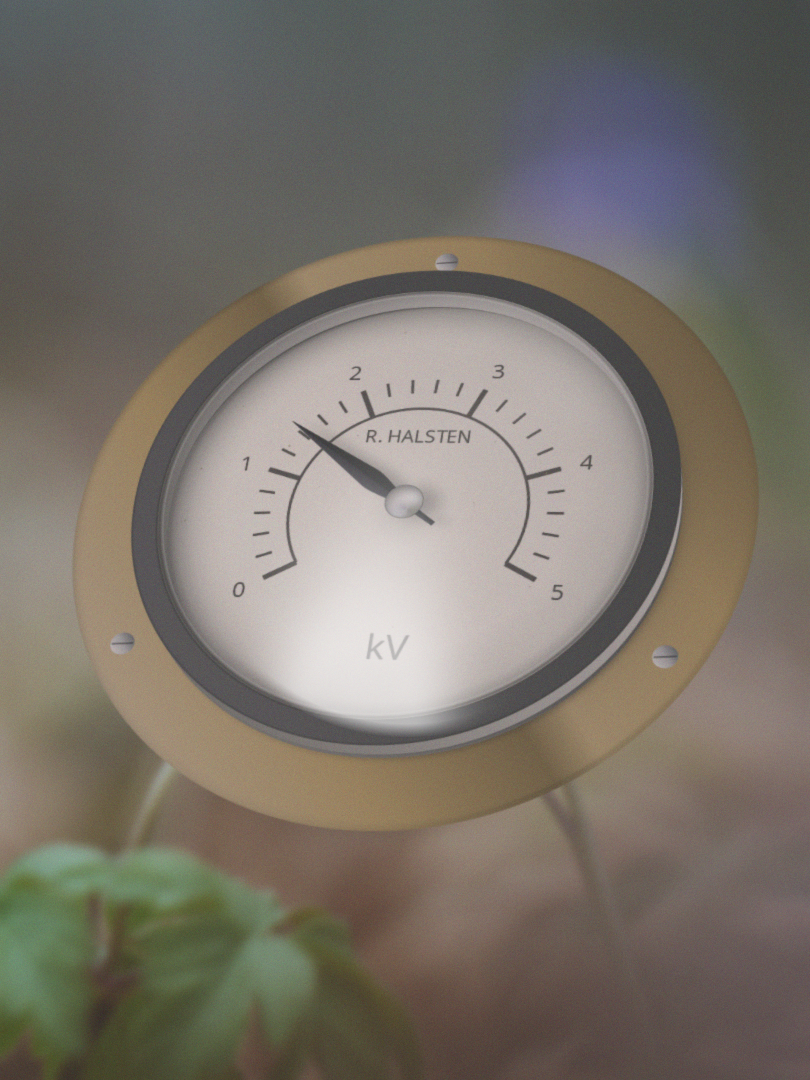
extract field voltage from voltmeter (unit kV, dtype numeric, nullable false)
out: 1.4 kV
